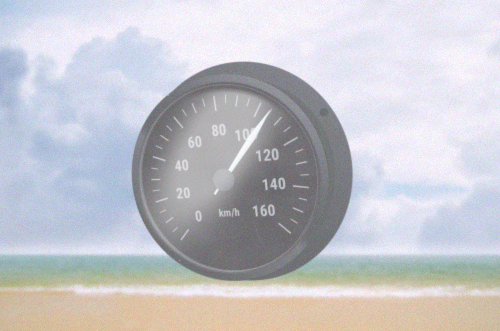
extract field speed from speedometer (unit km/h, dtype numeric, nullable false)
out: 105 km/h
